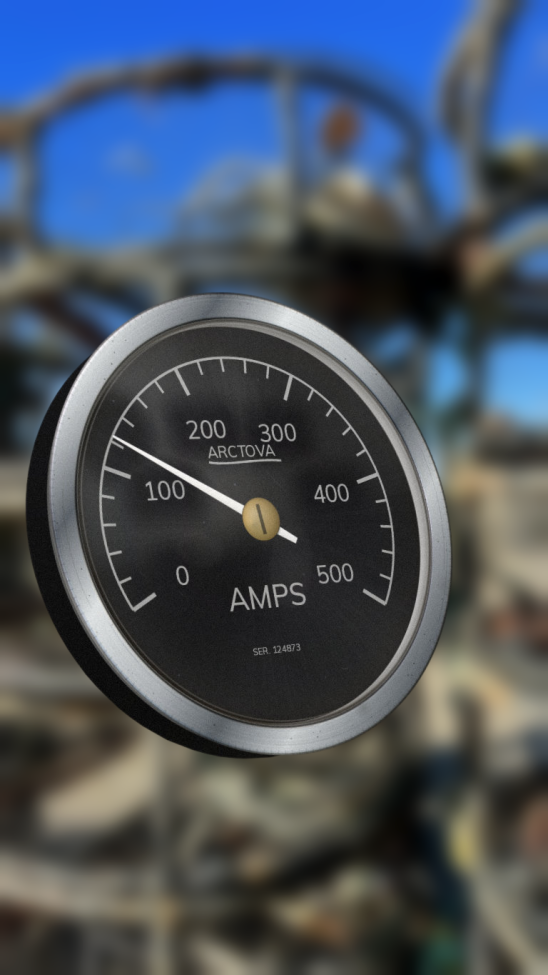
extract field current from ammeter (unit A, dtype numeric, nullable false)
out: 120 A
